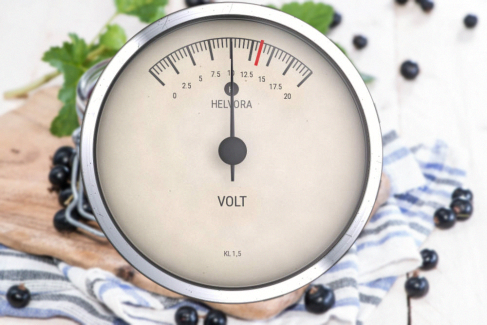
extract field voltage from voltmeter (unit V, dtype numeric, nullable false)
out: 10 V
